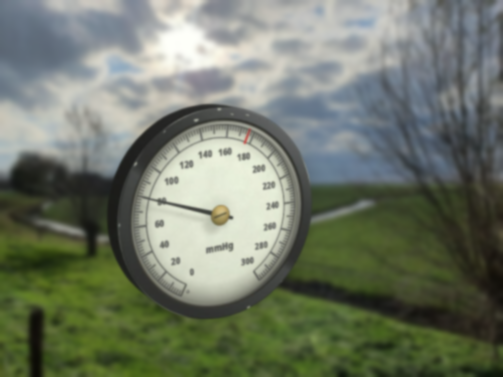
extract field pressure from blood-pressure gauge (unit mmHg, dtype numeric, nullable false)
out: 80 mmHg
